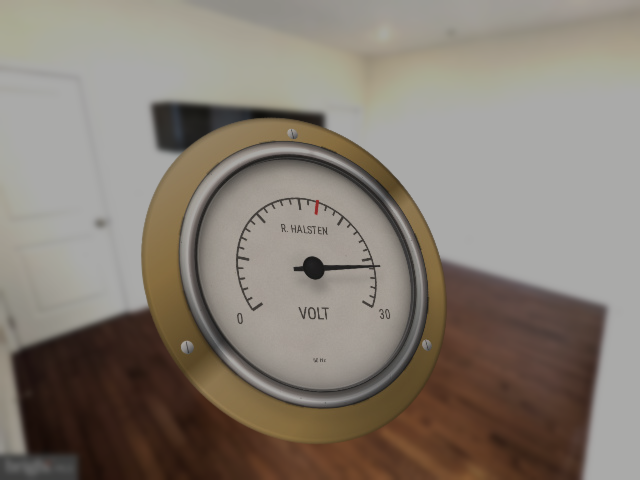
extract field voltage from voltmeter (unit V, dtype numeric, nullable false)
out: 26 V
